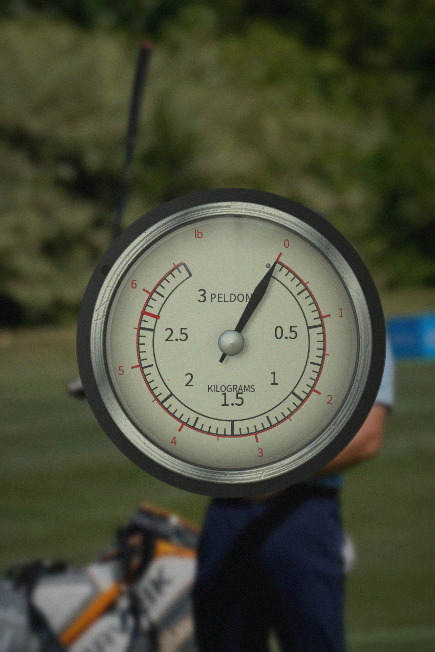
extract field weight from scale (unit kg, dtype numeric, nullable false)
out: 0 kg
